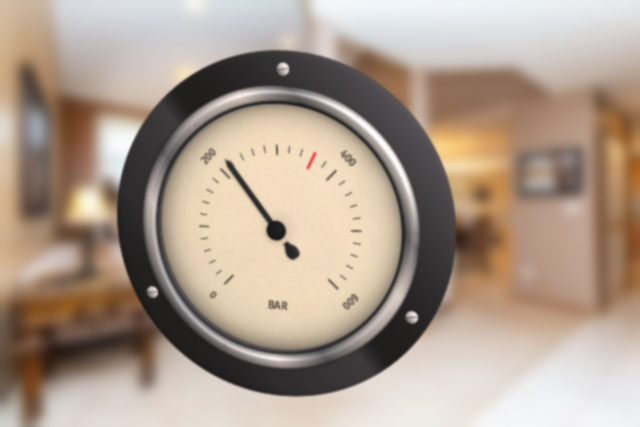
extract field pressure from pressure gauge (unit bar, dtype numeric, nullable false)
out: 220 bar
